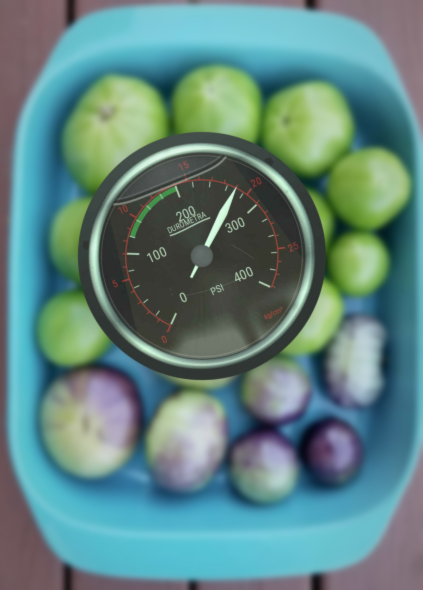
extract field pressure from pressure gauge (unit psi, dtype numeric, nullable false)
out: 270 psi
